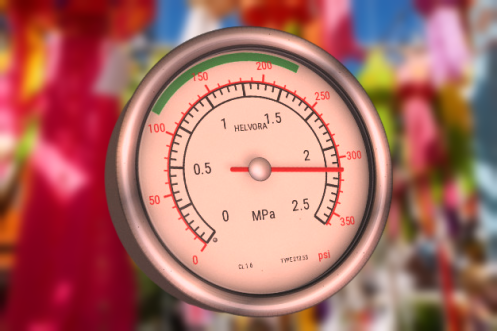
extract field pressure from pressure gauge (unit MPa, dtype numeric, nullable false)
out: 2.15 MPa
